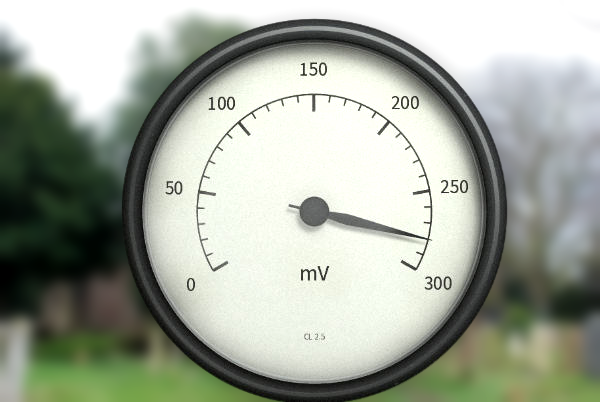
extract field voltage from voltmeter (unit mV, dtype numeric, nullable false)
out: 280 mV
